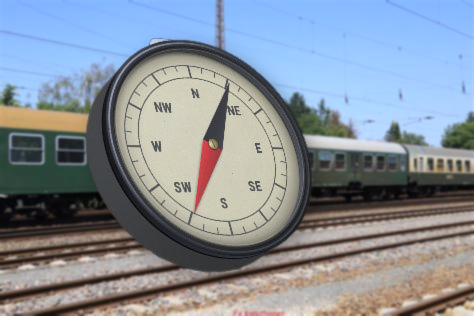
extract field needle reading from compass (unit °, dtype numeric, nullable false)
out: 210 °
